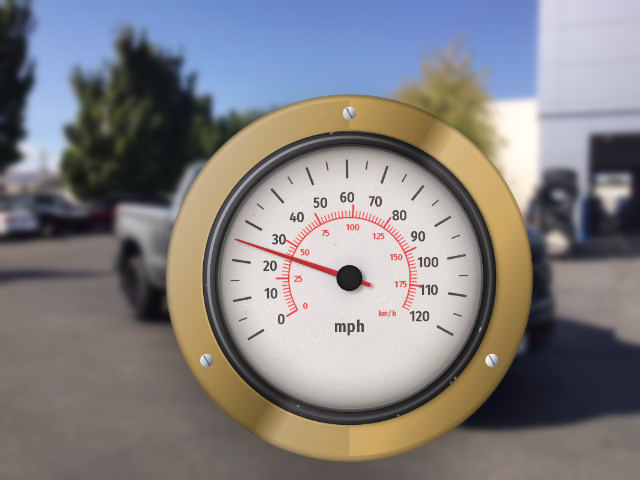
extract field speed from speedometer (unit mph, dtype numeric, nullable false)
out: 25 mph
